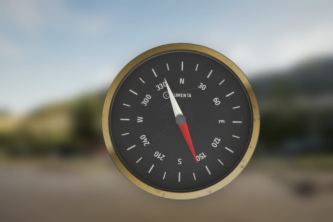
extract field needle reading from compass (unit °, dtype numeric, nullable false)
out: 157.5 °
